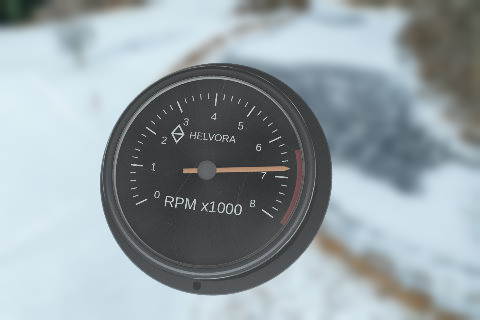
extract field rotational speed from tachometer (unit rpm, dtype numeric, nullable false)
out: 6800 rpm
